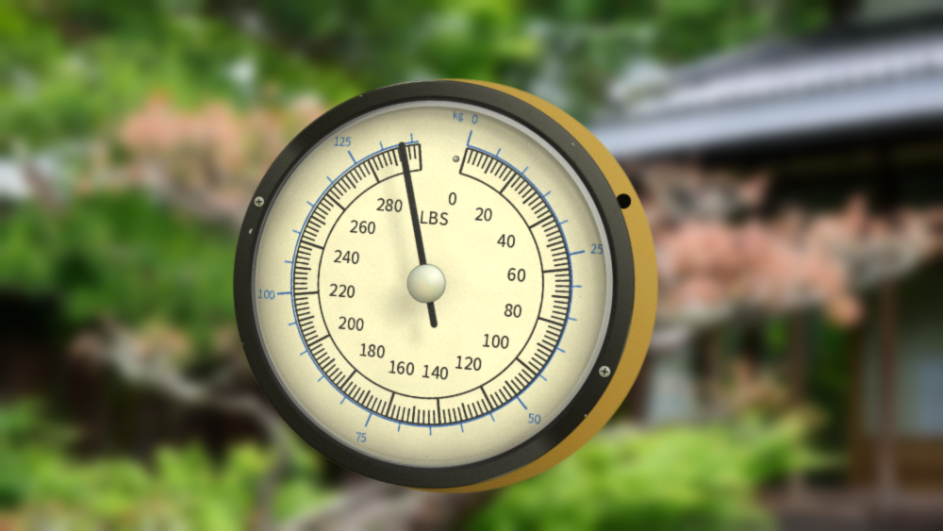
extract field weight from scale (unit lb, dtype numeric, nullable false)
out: 294 lb
